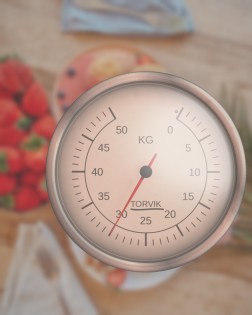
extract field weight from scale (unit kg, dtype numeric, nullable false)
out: 30 kg
